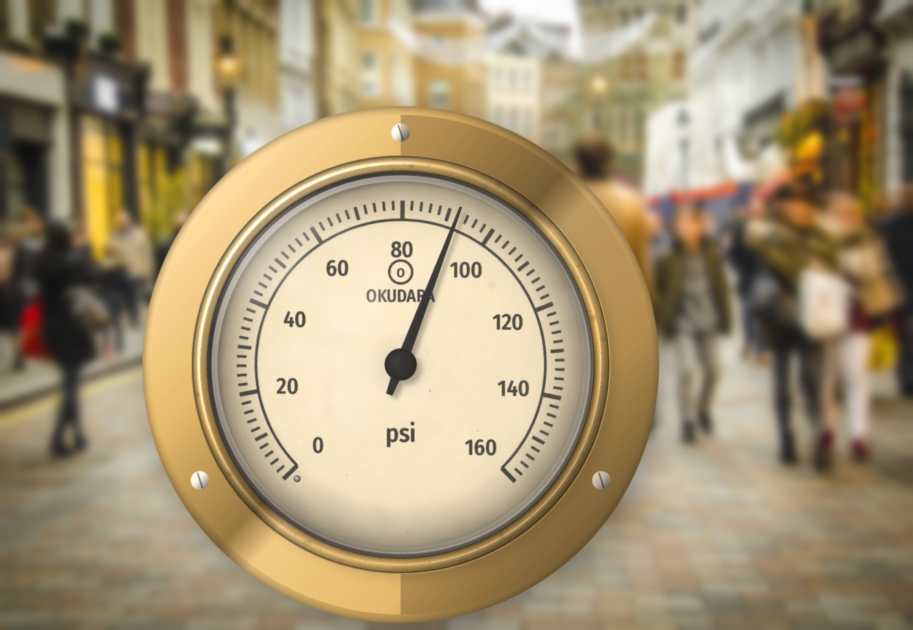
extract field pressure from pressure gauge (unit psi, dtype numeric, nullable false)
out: 92 psi
